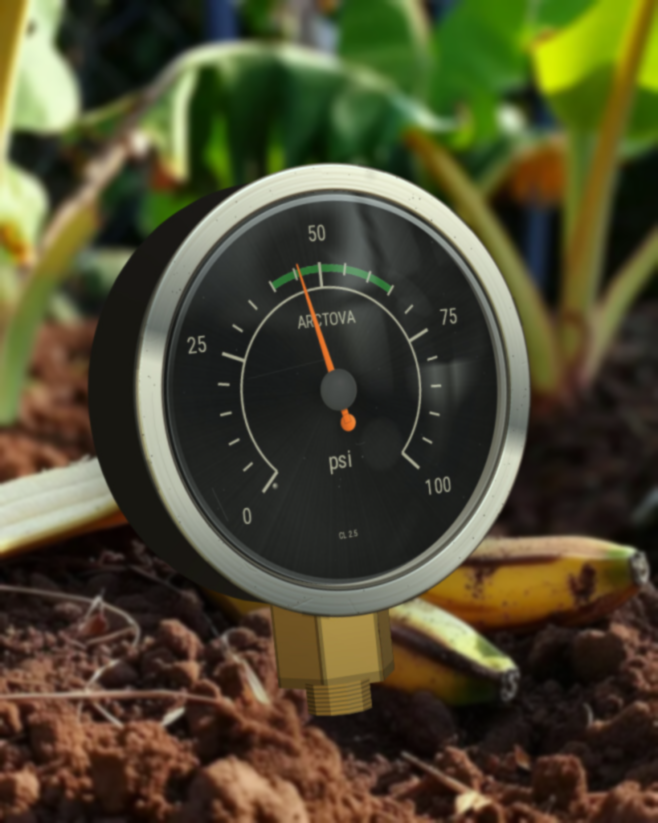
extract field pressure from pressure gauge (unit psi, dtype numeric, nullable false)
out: 45 psi
